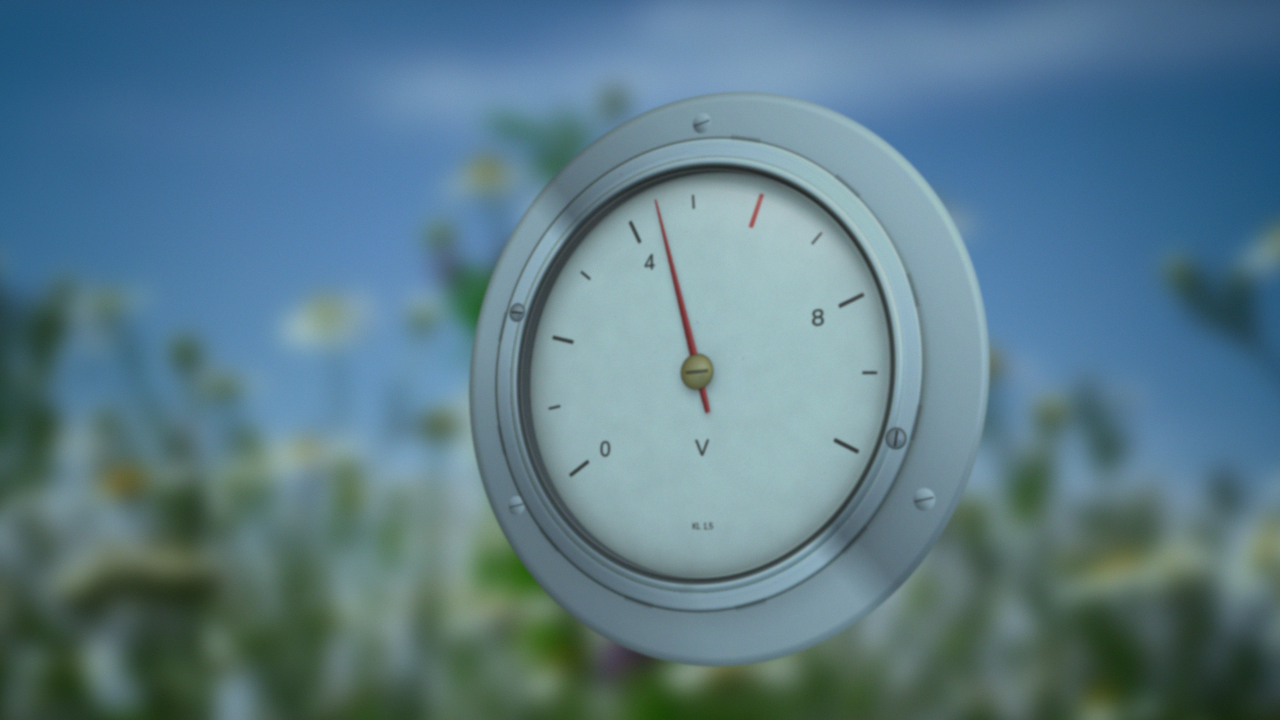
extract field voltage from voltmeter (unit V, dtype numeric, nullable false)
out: 4.5 V
